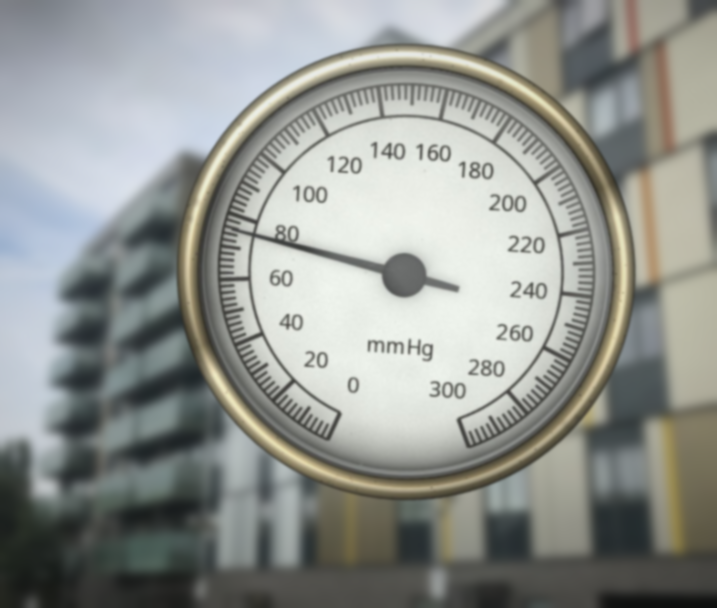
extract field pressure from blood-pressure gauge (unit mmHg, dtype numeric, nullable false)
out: 76 mmHg
